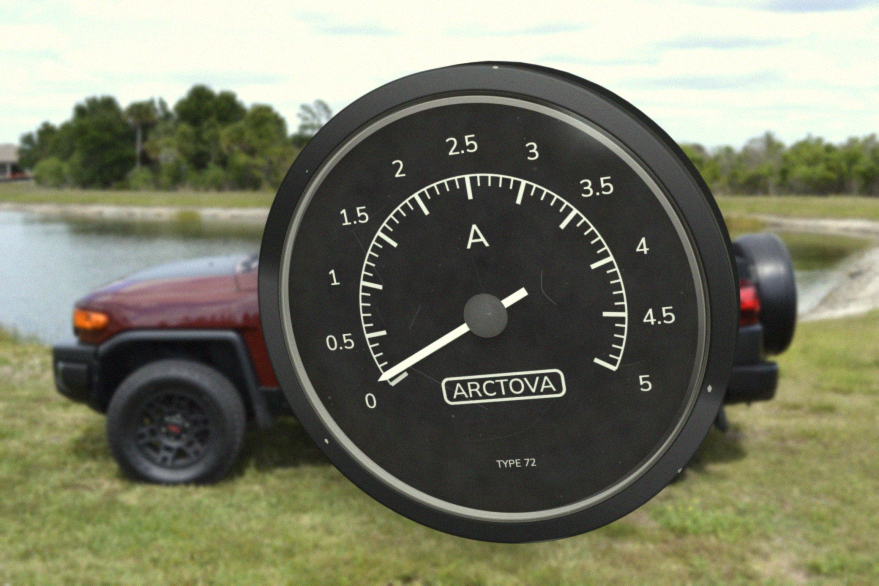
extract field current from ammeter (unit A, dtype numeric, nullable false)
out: 0.1 A
